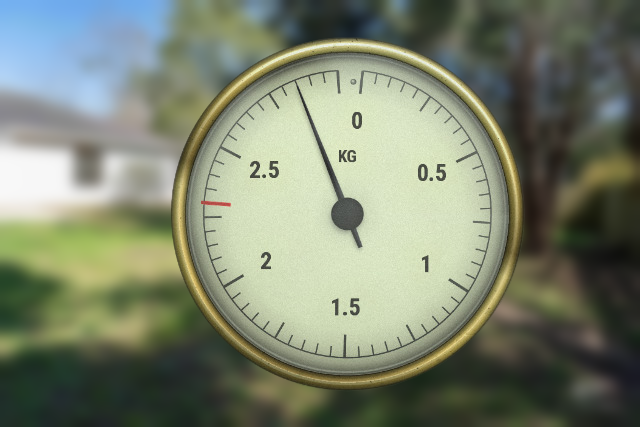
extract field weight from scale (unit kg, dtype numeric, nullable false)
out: 2.85 kg
